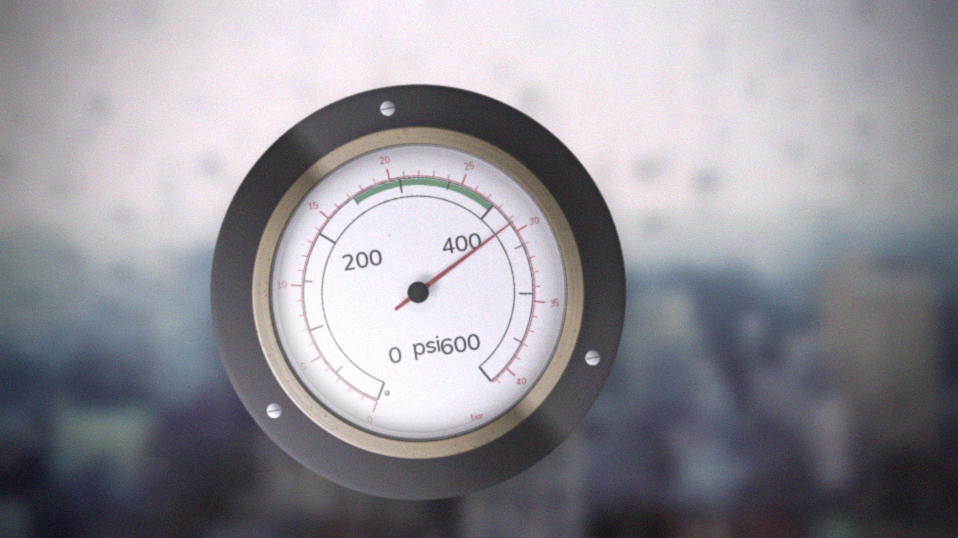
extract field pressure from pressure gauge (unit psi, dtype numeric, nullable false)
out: 425 psi
